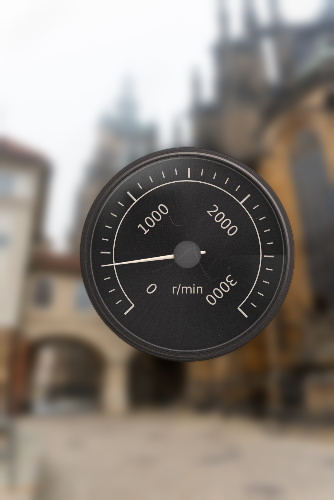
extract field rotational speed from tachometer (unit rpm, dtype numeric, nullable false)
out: 400 rpm
